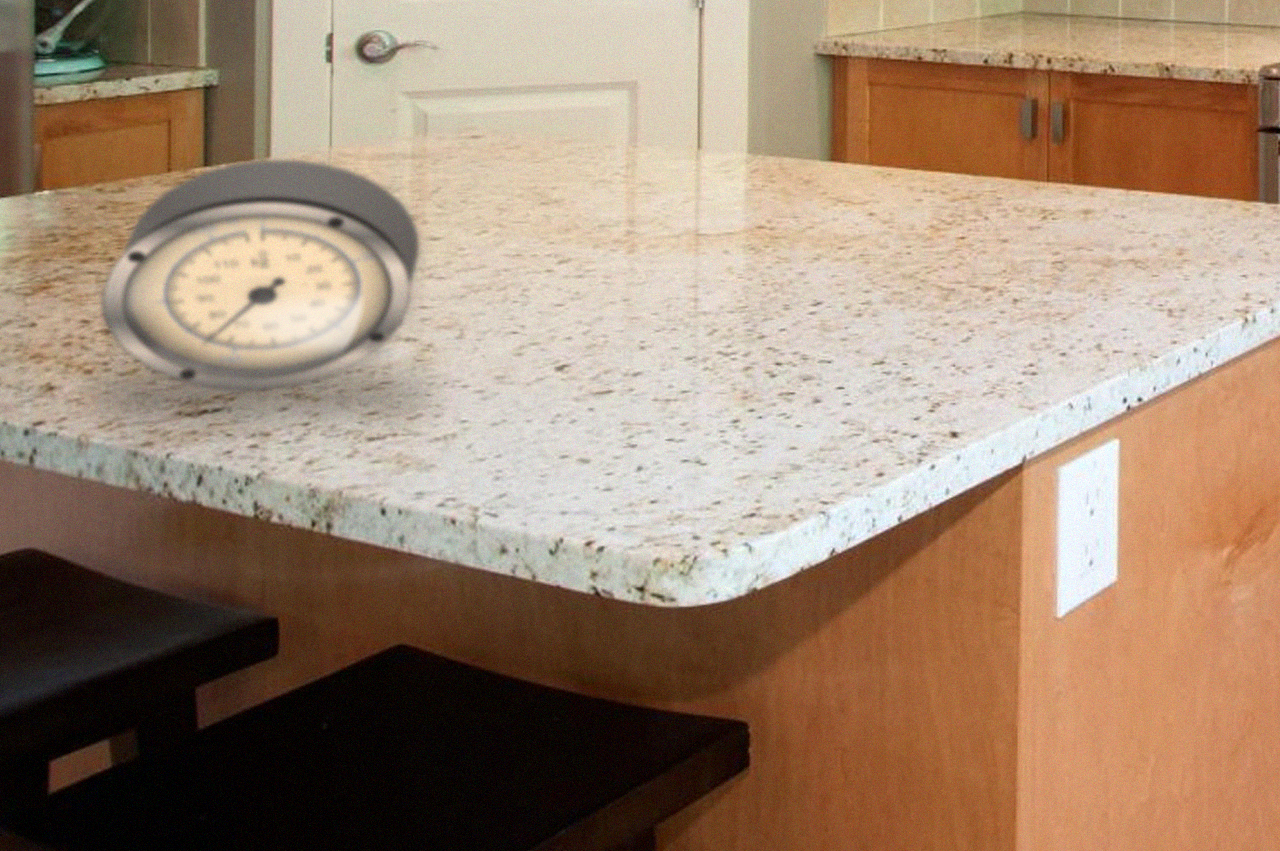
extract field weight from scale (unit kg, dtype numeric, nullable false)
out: 75 kg
